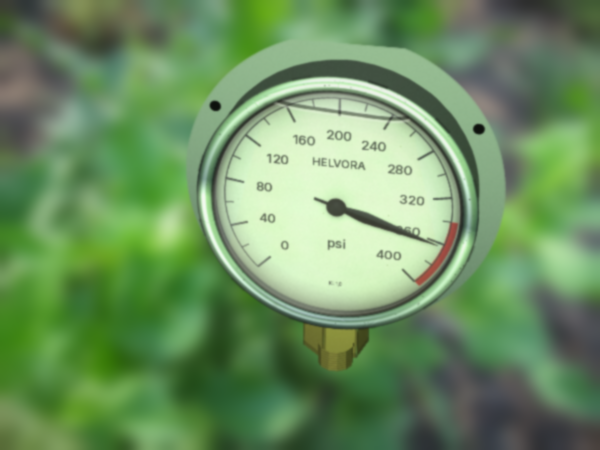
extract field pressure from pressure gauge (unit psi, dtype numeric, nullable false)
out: 360 psi
